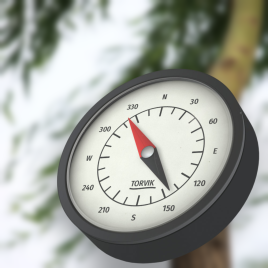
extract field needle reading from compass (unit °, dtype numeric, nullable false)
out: 322.5 °
